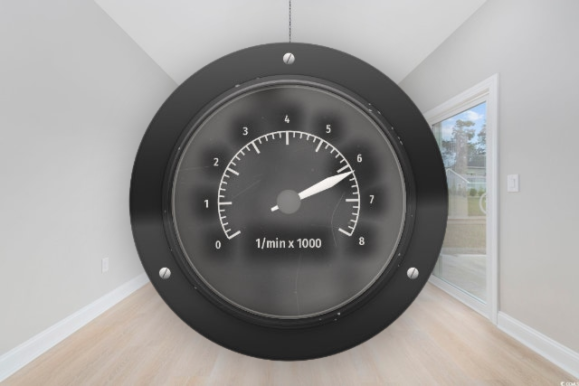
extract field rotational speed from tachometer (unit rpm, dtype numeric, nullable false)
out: 6200 rpm
